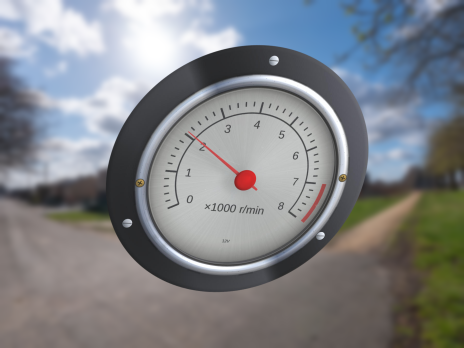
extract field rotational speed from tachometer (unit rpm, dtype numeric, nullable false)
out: 2100 rpm
